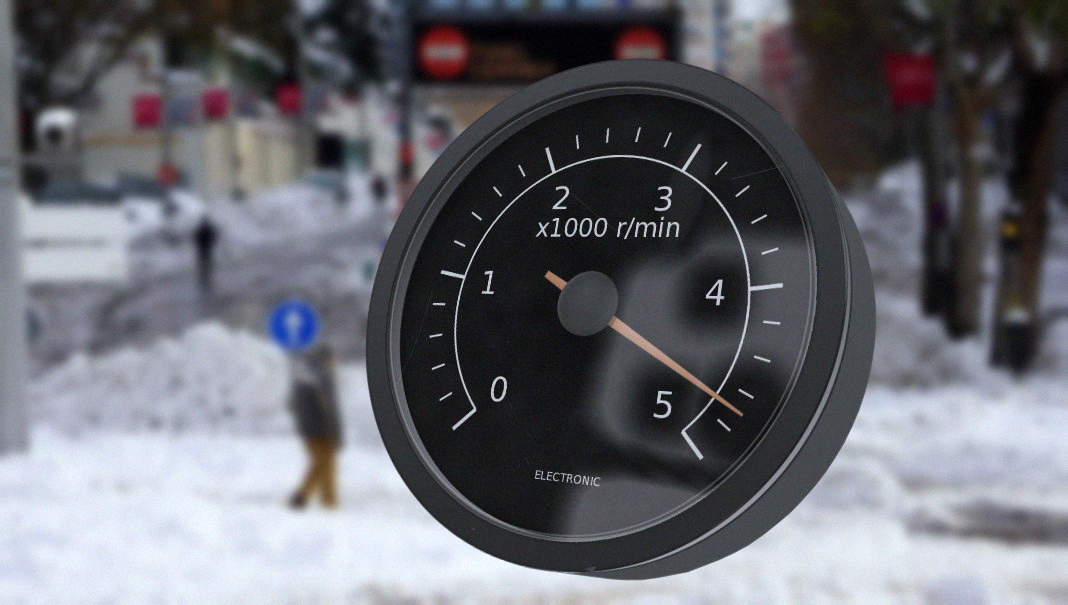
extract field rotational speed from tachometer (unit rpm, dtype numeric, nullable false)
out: 4700 rpm
